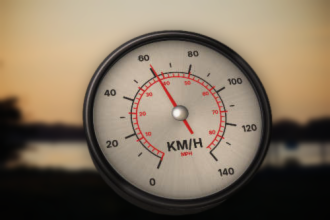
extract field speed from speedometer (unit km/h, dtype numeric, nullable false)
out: 60 km/h
